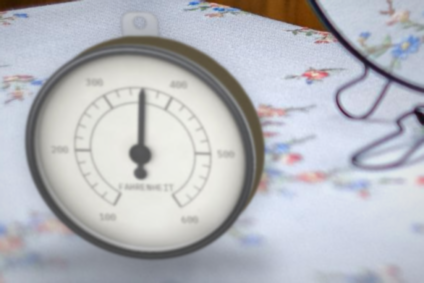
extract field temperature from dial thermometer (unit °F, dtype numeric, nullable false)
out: 360 °F
